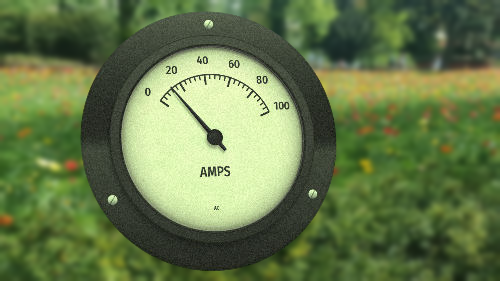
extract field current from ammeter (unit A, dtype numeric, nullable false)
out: 12 A
